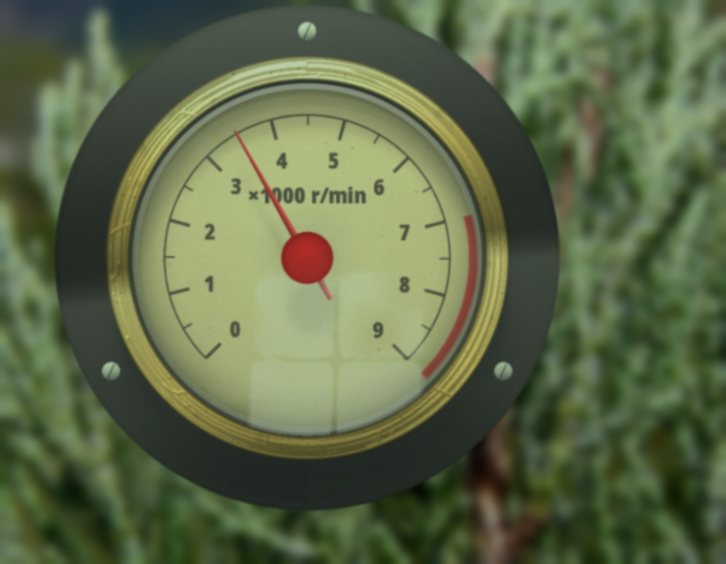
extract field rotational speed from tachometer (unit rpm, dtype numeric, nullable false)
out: 3500 rpm
